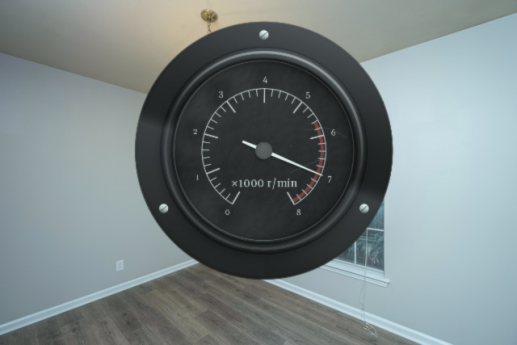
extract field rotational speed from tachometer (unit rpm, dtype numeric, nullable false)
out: 7000 rpm
